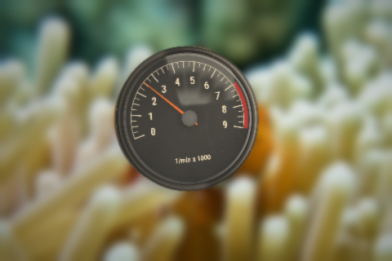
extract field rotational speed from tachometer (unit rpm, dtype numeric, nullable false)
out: 2500 rpm
